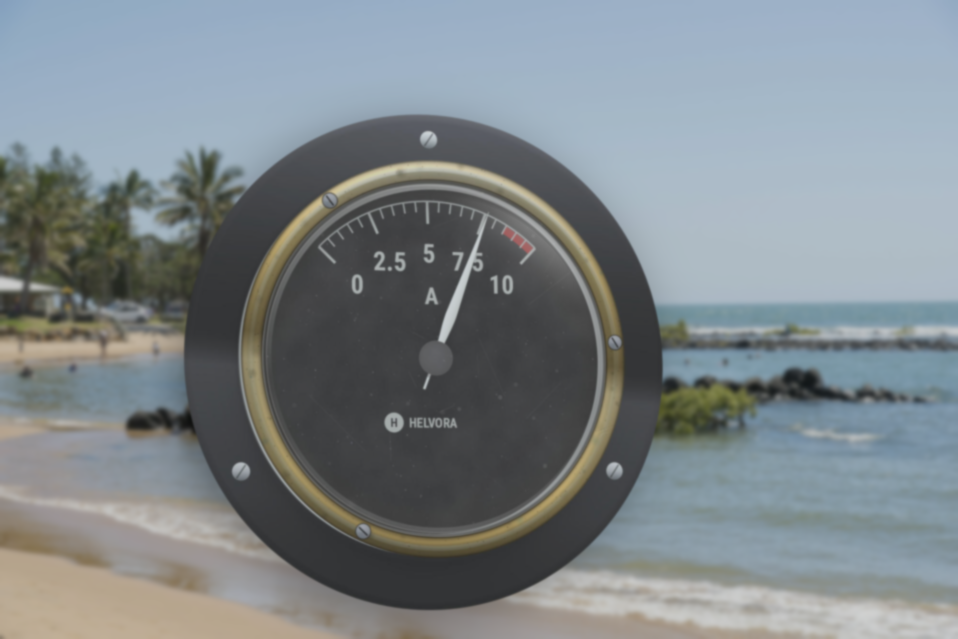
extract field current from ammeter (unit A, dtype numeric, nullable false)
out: 7.5 A
